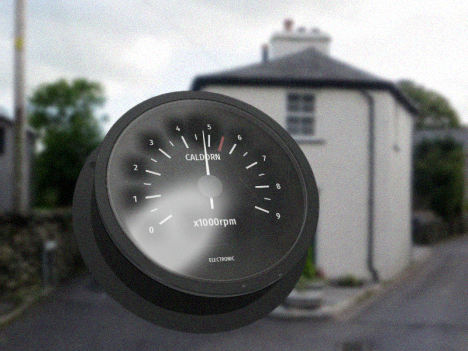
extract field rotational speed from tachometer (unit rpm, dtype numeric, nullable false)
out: 4750 rpm
